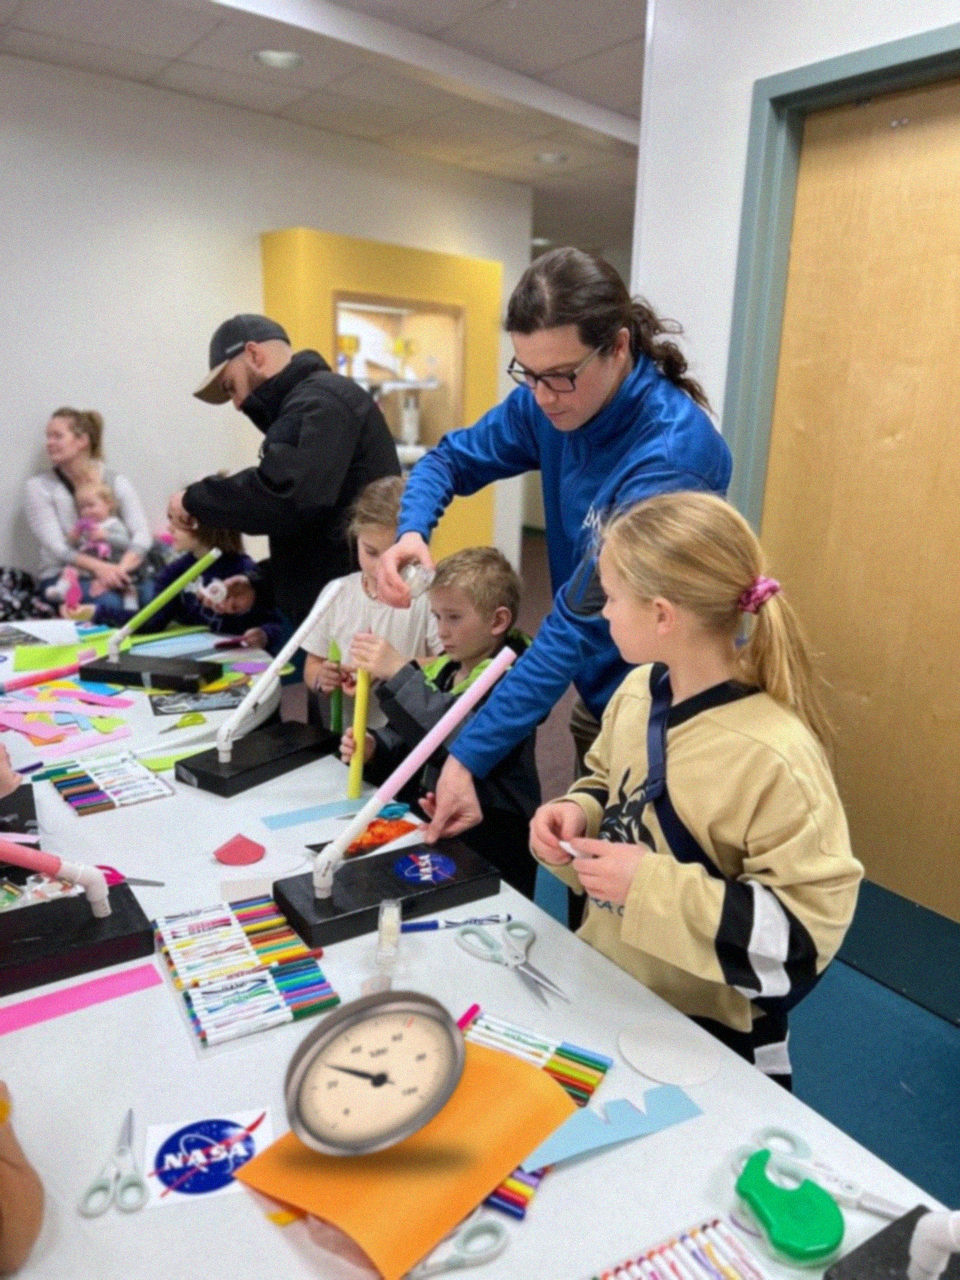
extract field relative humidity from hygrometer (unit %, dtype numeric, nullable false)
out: 30 %
